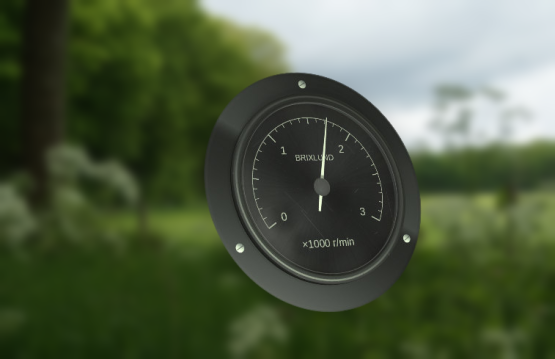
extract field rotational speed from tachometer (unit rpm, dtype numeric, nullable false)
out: 1700 rpm
